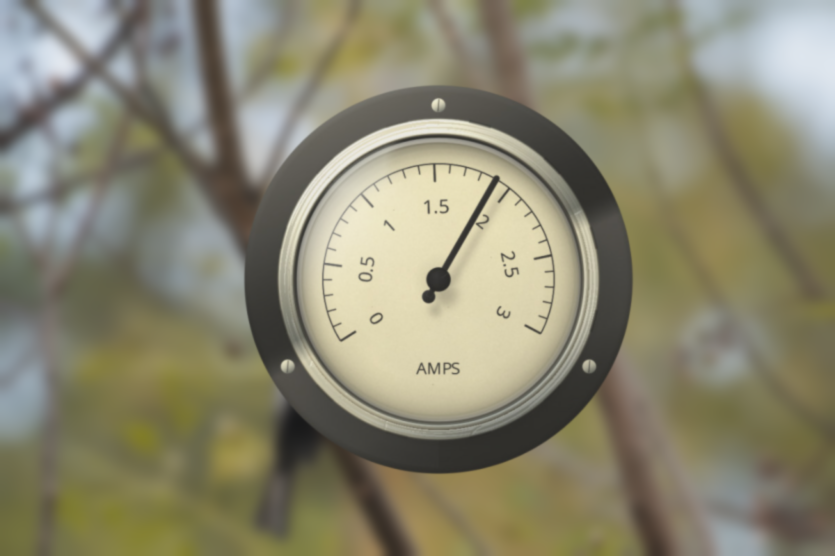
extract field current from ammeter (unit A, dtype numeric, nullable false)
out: 1.9 A
